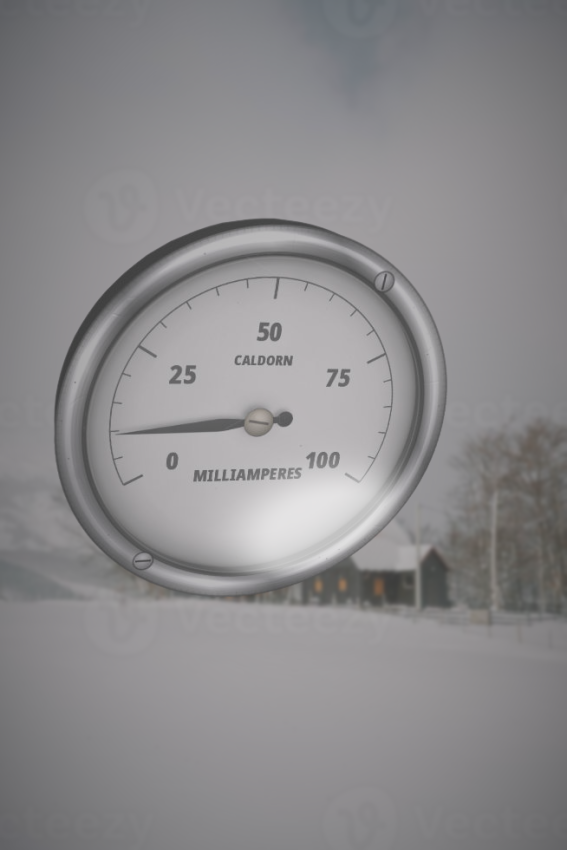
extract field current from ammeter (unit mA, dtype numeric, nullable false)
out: 10 mA
